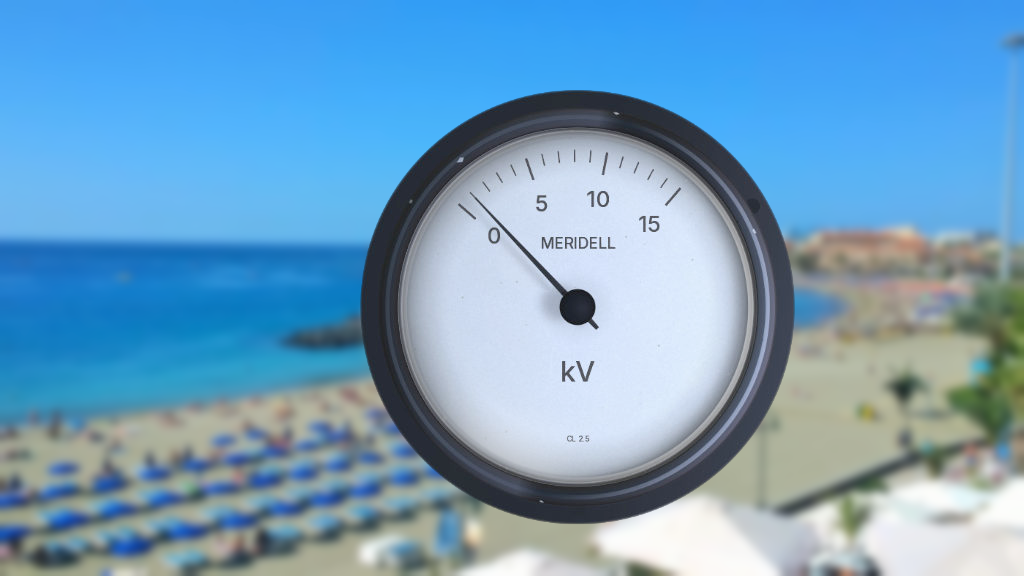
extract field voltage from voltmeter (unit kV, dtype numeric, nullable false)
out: 1 kV
